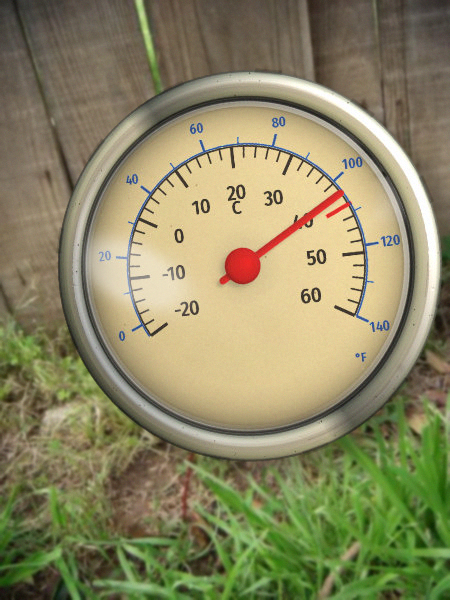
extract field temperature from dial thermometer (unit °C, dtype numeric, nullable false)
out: 40 °C
